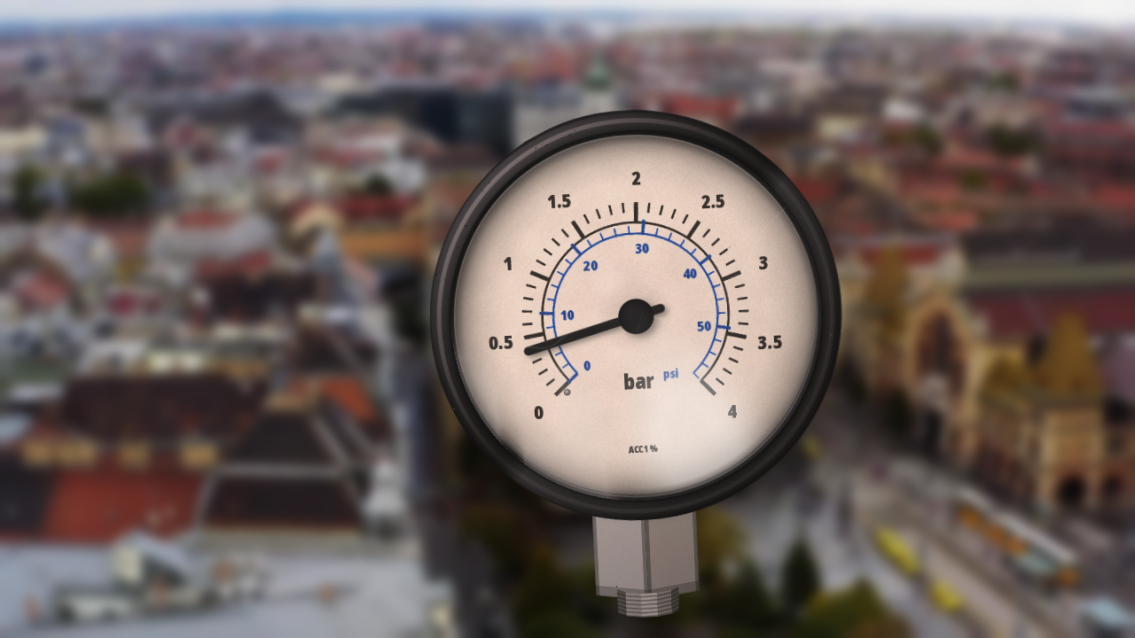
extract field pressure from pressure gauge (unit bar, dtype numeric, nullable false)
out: 0.4 bar
